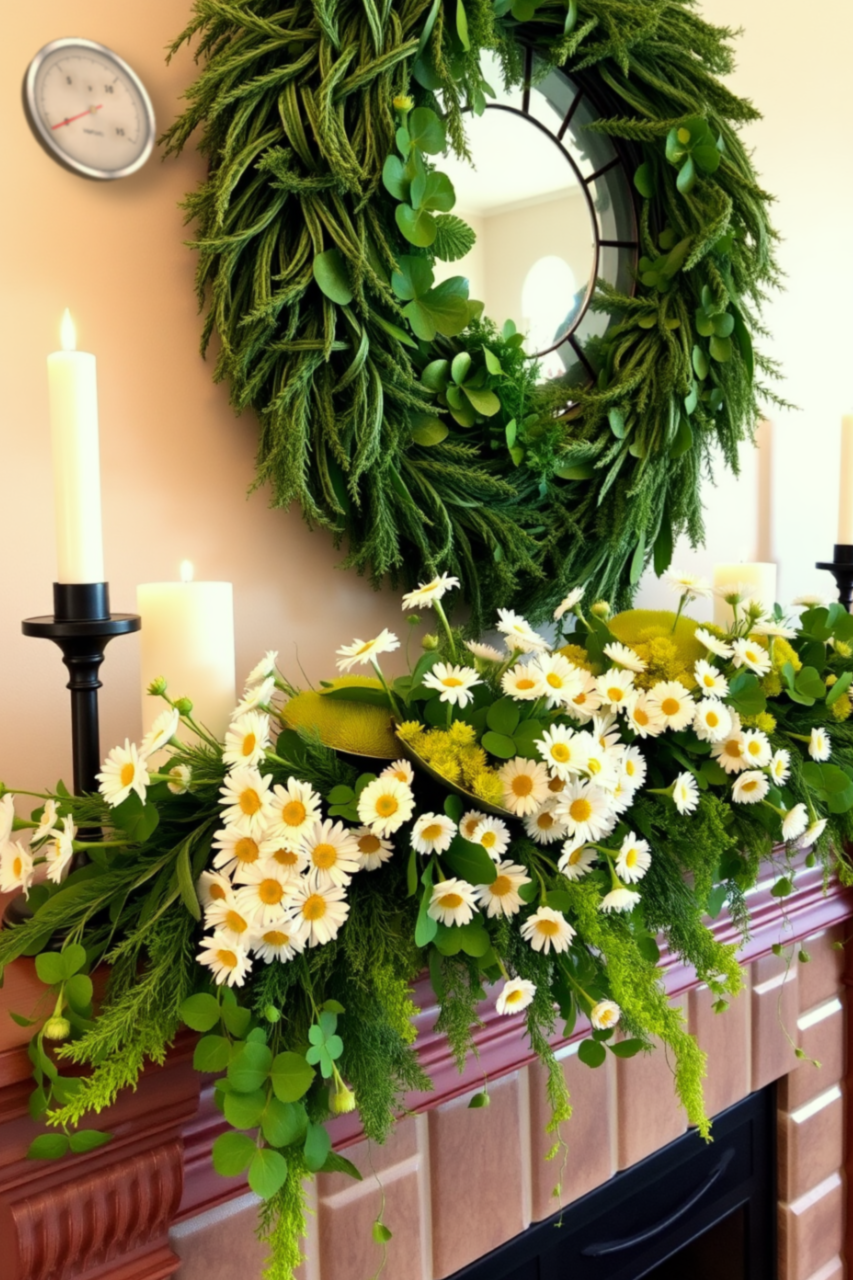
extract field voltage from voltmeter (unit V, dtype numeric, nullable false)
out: 0 V
